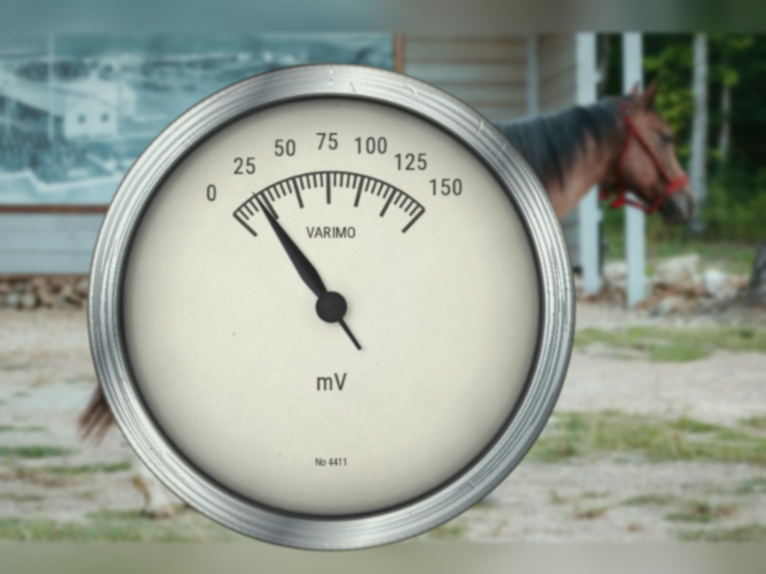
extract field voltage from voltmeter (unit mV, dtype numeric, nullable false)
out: 20 mV
